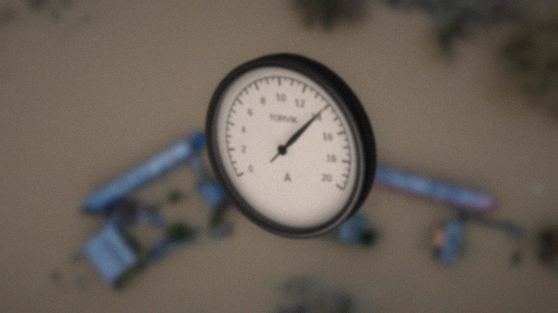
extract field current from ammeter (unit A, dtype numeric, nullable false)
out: 14 A
